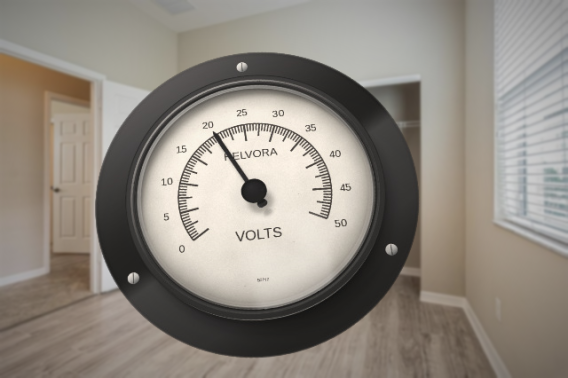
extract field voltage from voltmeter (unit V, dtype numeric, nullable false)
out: 20 V
